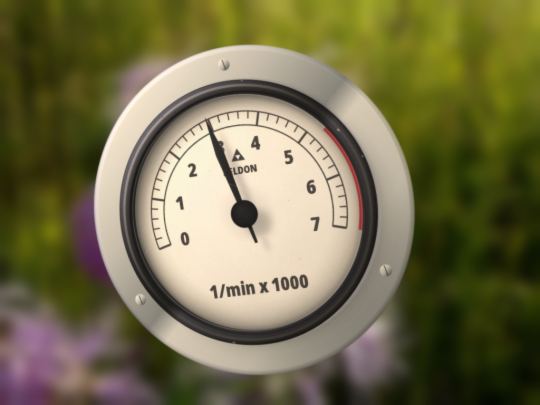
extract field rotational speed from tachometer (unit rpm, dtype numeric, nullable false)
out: 3000 rpm
